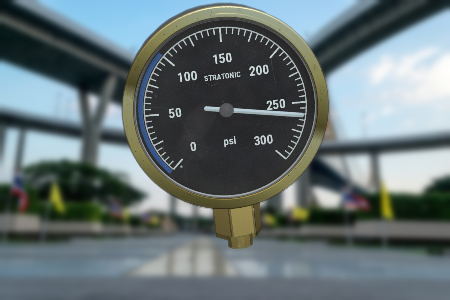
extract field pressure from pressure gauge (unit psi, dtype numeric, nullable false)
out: 260 psi
